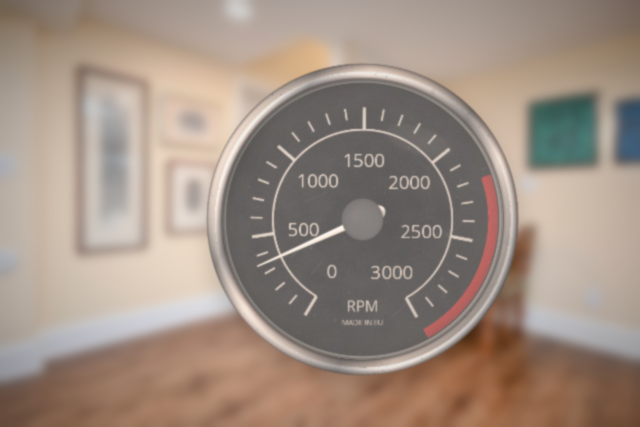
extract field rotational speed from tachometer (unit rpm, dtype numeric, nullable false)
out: 350 rpm
